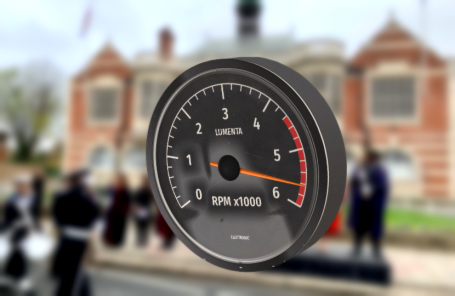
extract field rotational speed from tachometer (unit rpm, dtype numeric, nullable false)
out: 5600 rpm
